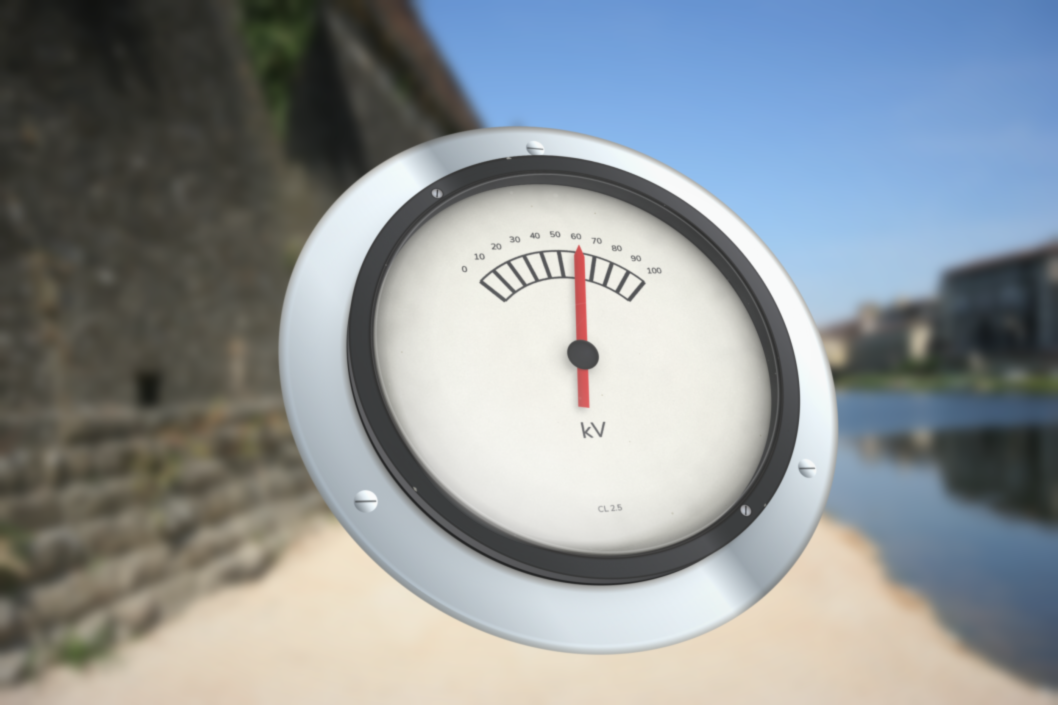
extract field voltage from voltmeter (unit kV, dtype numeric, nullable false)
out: 60 kV
